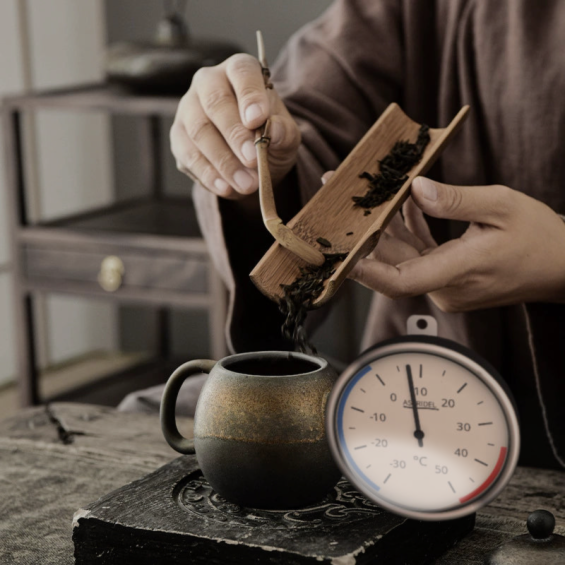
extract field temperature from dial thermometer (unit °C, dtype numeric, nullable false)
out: 7.5 °C
